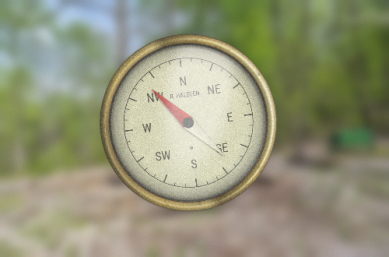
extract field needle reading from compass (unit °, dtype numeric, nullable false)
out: 320 °
